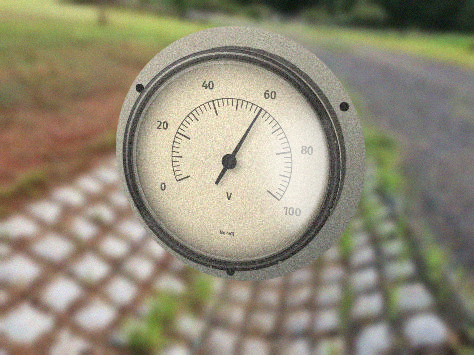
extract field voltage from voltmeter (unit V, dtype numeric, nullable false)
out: 60 V
